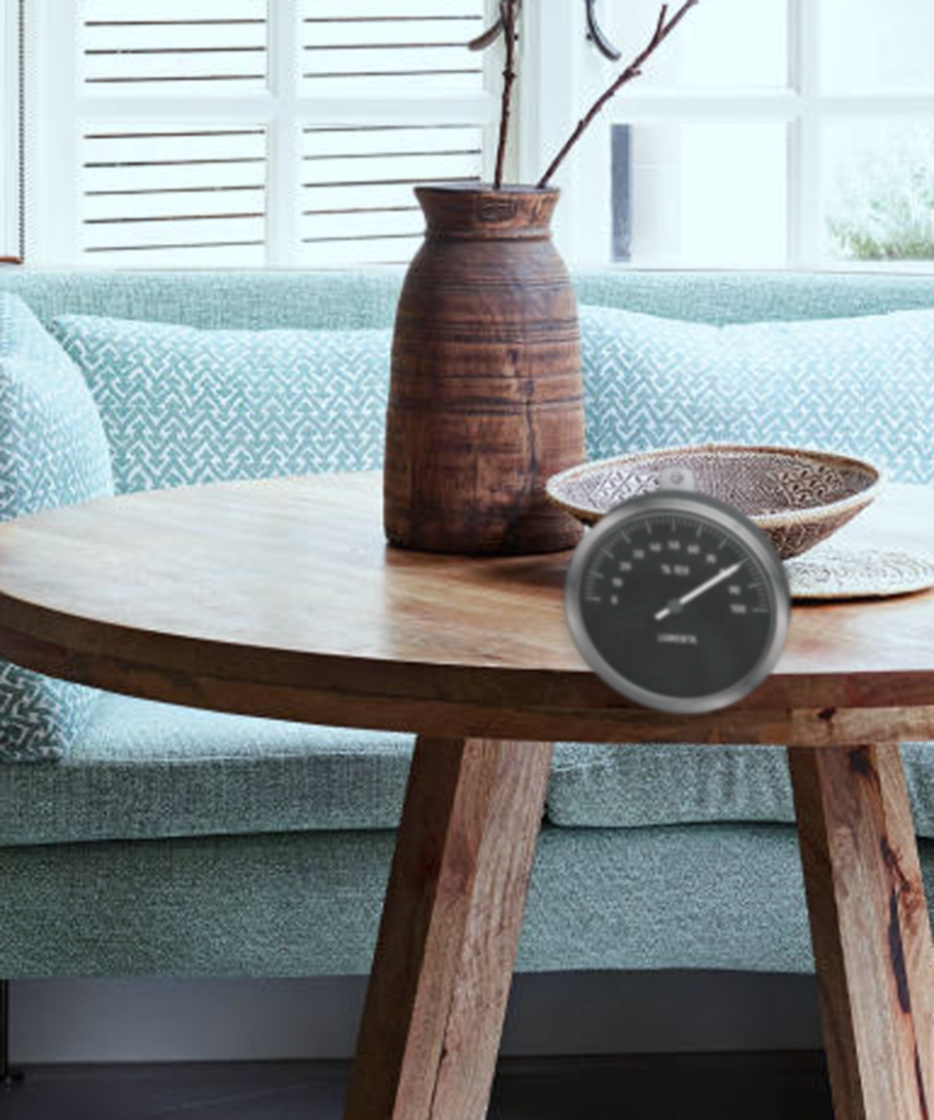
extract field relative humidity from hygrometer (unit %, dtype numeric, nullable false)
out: 80 %
